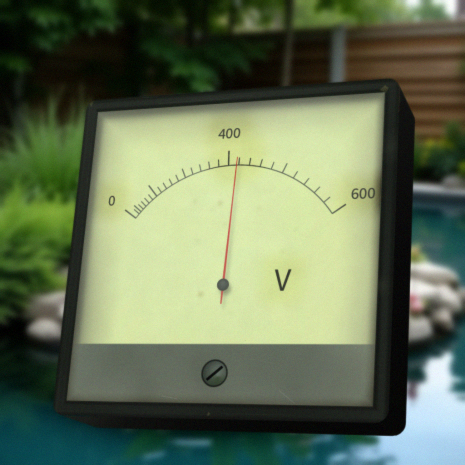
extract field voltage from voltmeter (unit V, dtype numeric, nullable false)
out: 420 V
